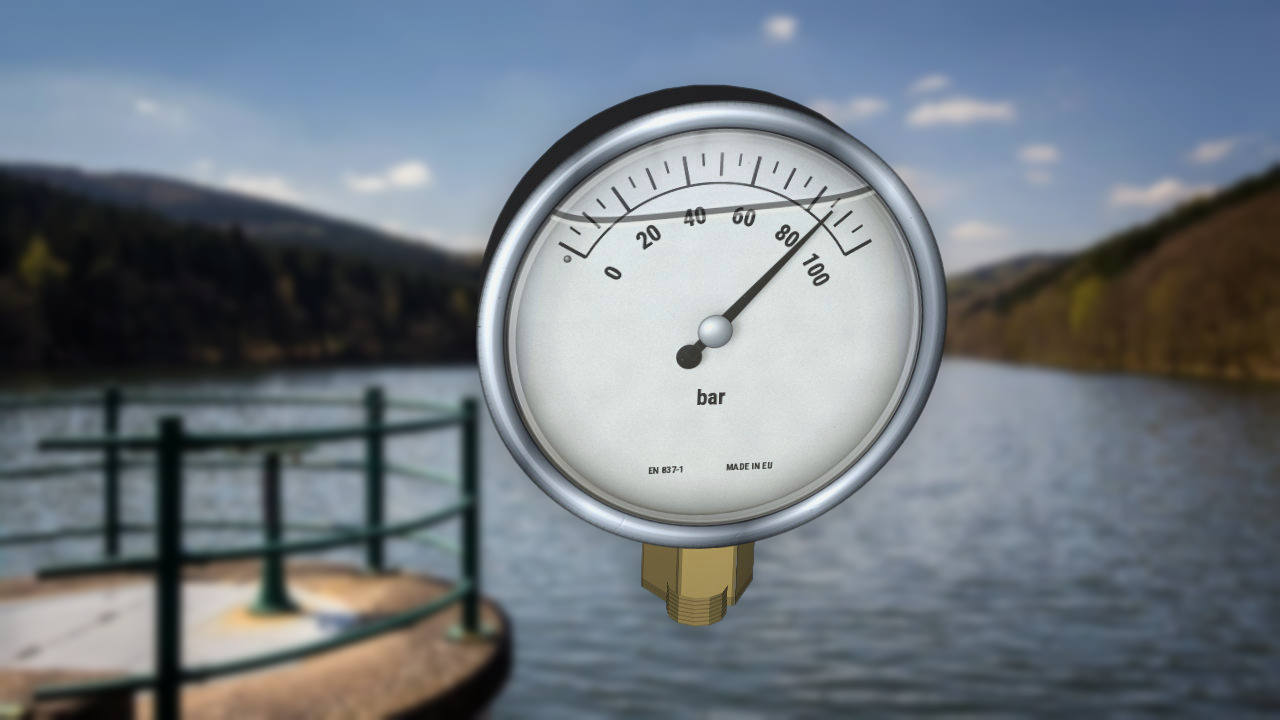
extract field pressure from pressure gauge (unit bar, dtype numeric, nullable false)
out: 85 bar
